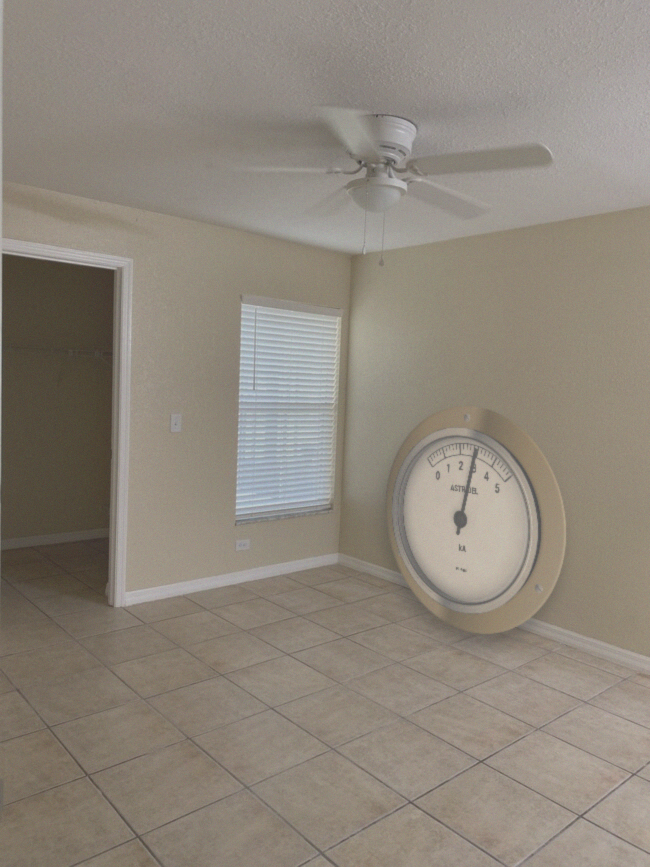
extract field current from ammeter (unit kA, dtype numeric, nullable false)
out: 3 kA
